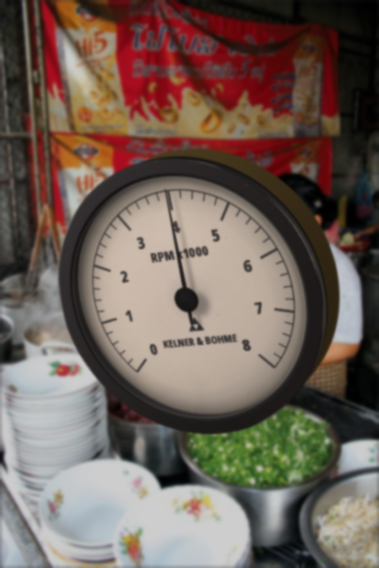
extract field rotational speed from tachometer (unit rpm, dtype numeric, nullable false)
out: 4000 rpm
